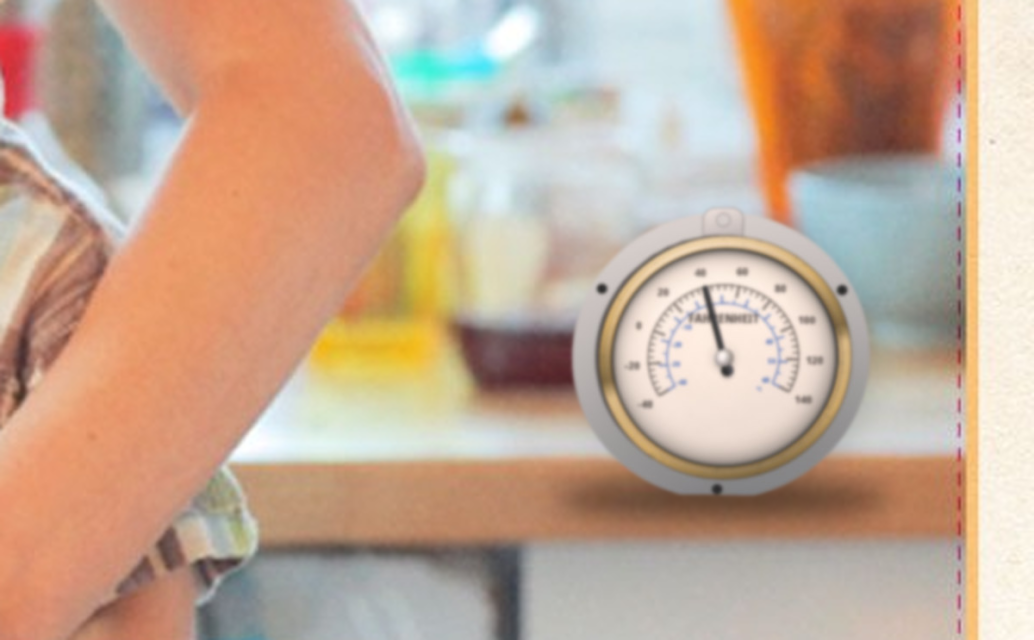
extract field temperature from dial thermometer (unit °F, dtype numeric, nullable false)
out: 40 °F
